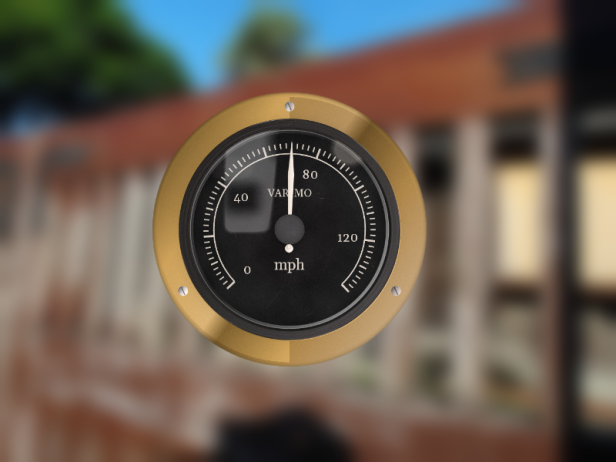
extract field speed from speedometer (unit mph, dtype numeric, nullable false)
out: 70 mph
